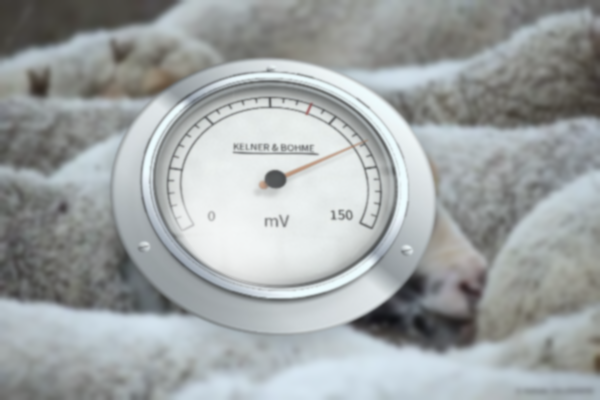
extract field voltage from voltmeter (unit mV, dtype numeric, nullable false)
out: 115 mV
